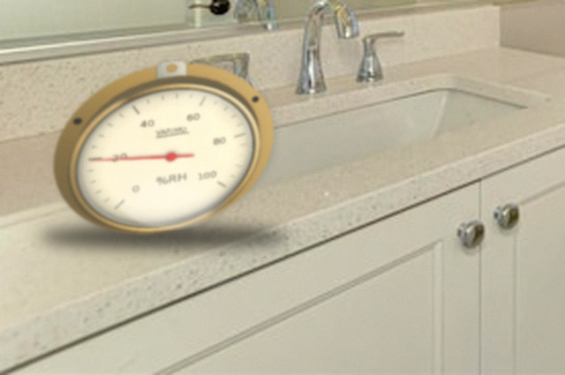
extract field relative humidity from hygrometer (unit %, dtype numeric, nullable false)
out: 20 %
